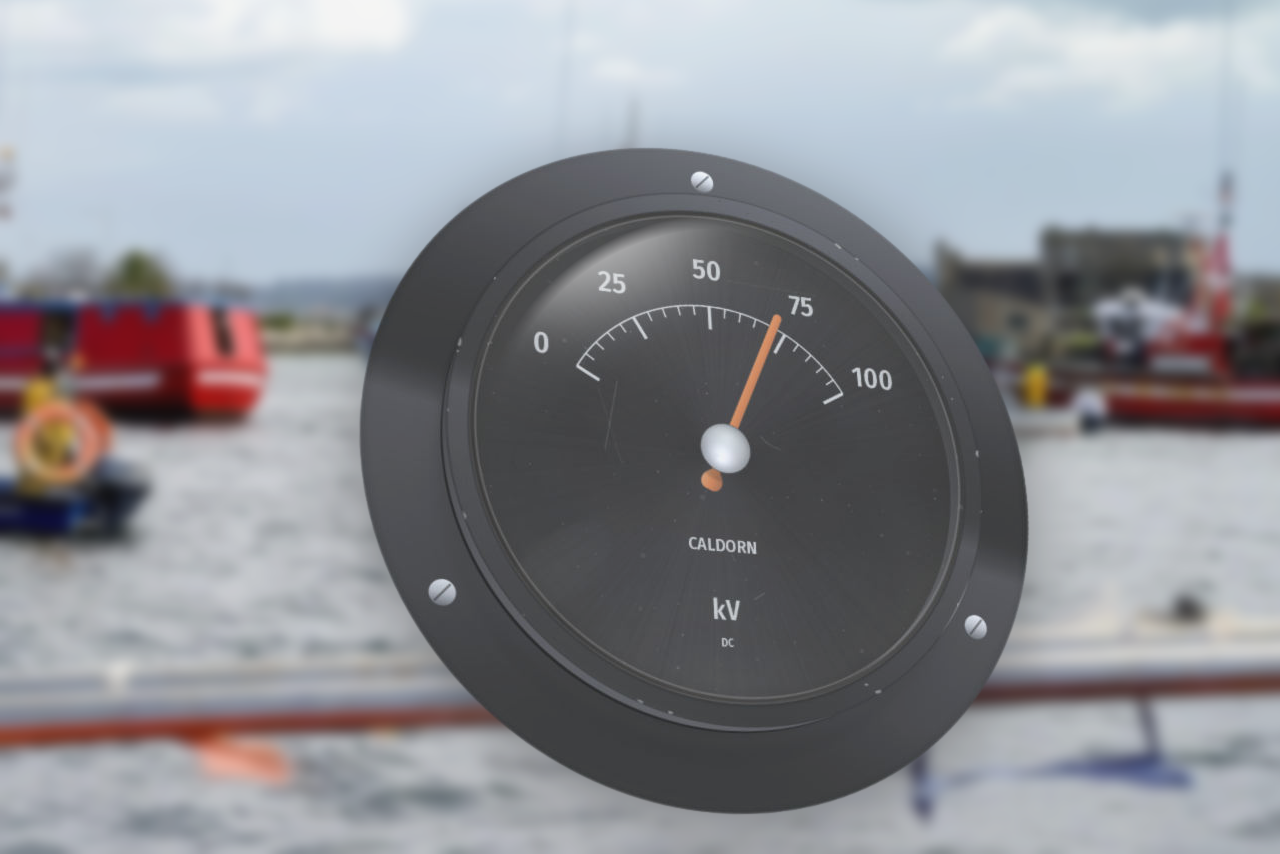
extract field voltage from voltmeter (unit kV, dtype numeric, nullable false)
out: 70 kV
